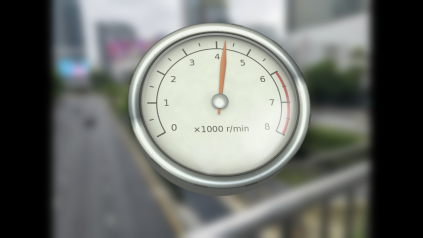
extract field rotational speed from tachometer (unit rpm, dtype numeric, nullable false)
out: 4250 rpm
